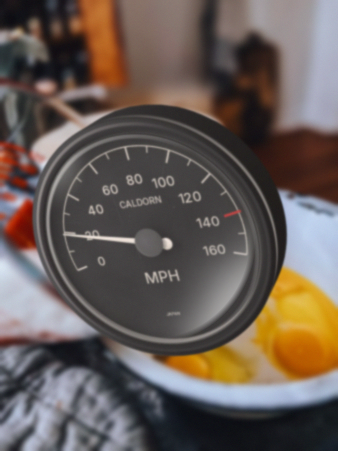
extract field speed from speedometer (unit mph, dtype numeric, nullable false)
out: 20 mph
